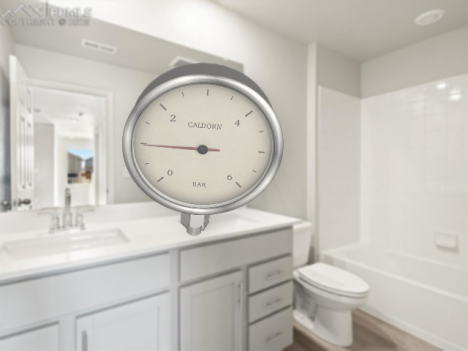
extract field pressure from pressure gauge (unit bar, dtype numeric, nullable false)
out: 1 bar
